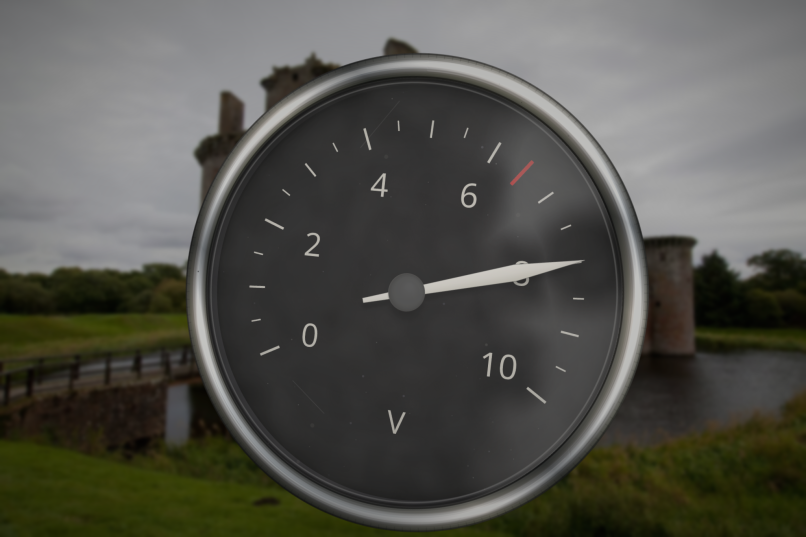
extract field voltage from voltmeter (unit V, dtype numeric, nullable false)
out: 8 V
